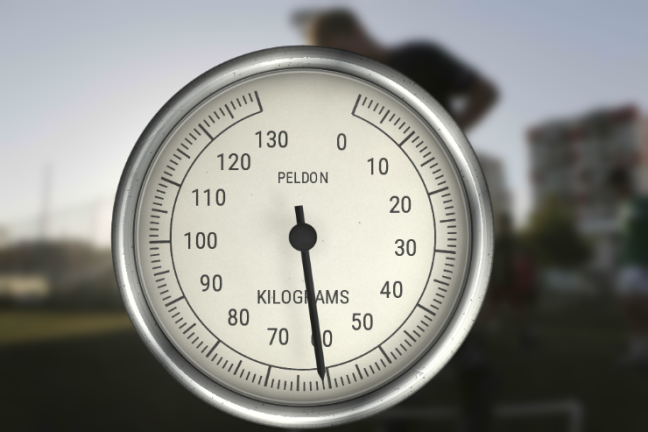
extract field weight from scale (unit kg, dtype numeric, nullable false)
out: 61 kg
